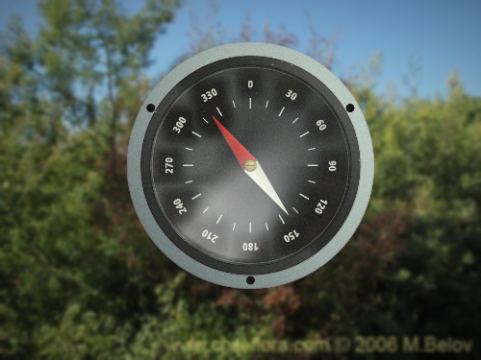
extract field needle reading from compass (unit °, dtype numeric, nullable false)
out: 322.5 °
